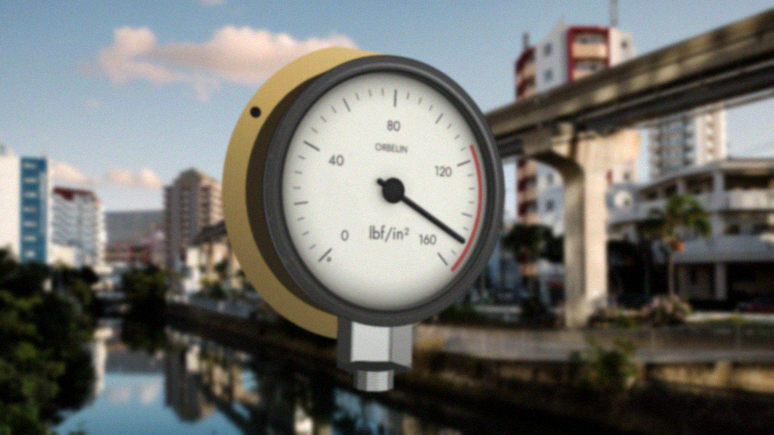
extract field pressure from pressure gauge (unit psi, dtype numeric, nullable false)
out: 150 psi
